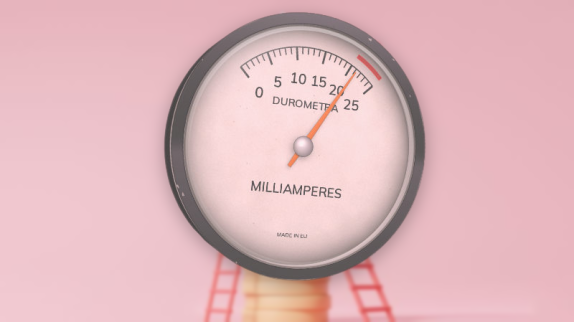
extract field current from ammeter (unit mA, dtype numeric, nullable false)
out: 21 mA
